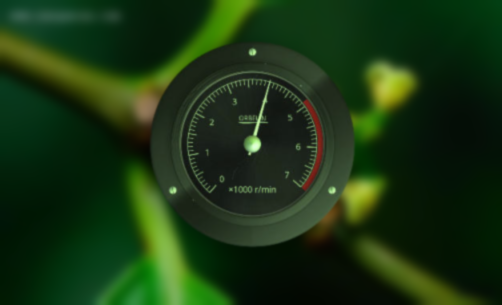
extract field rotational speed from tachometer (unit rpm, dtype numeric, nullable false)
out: 4000 rpm
